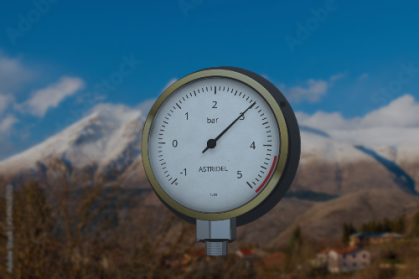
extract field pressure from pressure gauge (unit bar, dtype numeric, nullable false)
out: 3 bar
